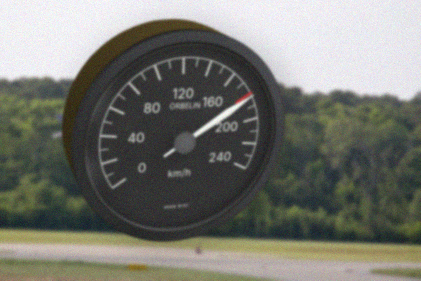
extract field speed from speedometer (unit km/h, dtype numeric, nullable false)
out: 180 km/h
